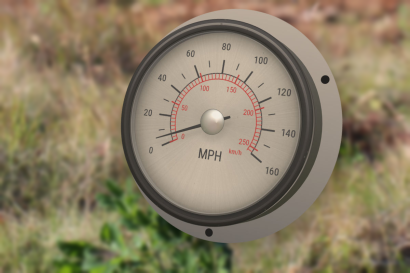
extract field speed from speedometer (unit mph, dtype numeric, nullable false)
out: 5 mph
